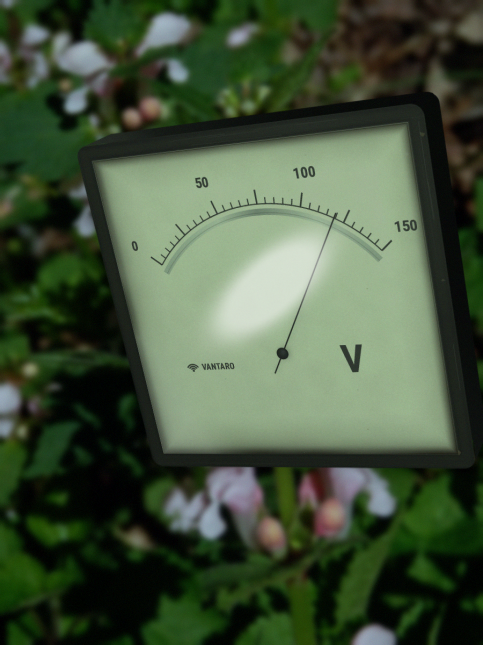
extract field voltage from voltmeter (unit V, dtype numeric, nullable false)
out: 120 V
